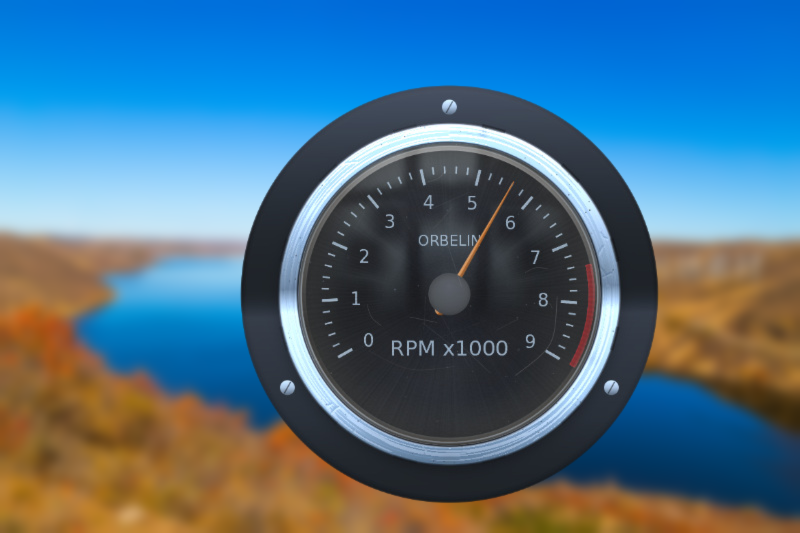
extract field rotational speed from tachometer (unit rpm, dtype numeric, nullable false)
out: 5600 rpm
